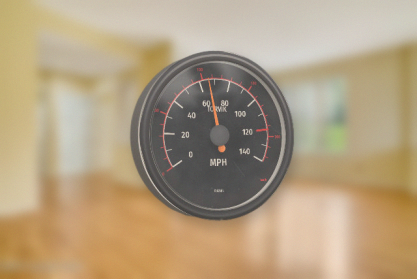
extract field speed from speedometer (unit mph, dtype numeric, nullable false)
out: 65 mph
